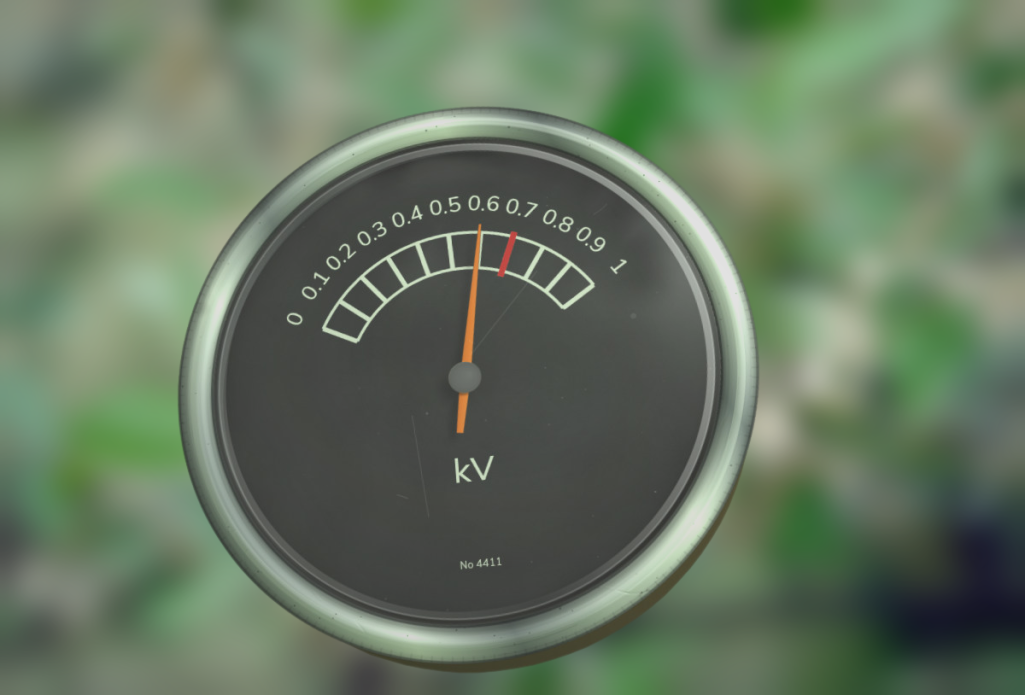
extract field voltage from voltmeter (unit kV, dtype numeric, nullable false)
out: 0.6 kV
